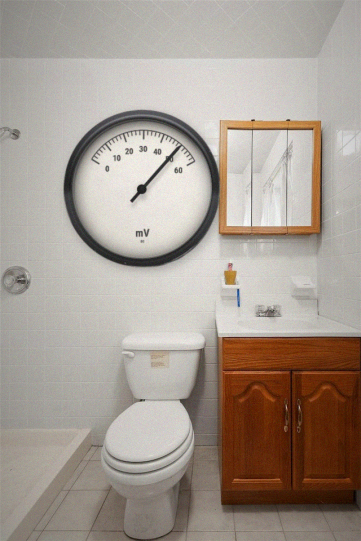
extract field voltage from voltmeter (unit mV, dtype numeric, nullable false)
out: 50 mV
